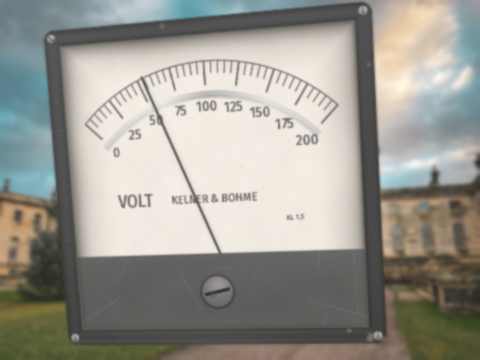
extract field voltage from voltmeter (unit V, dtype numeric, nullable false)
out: 55 V
